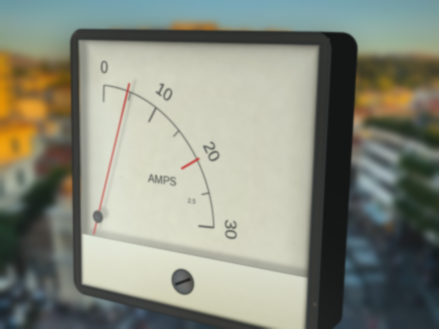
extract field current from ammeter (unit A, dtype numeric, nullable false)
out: 5 A
